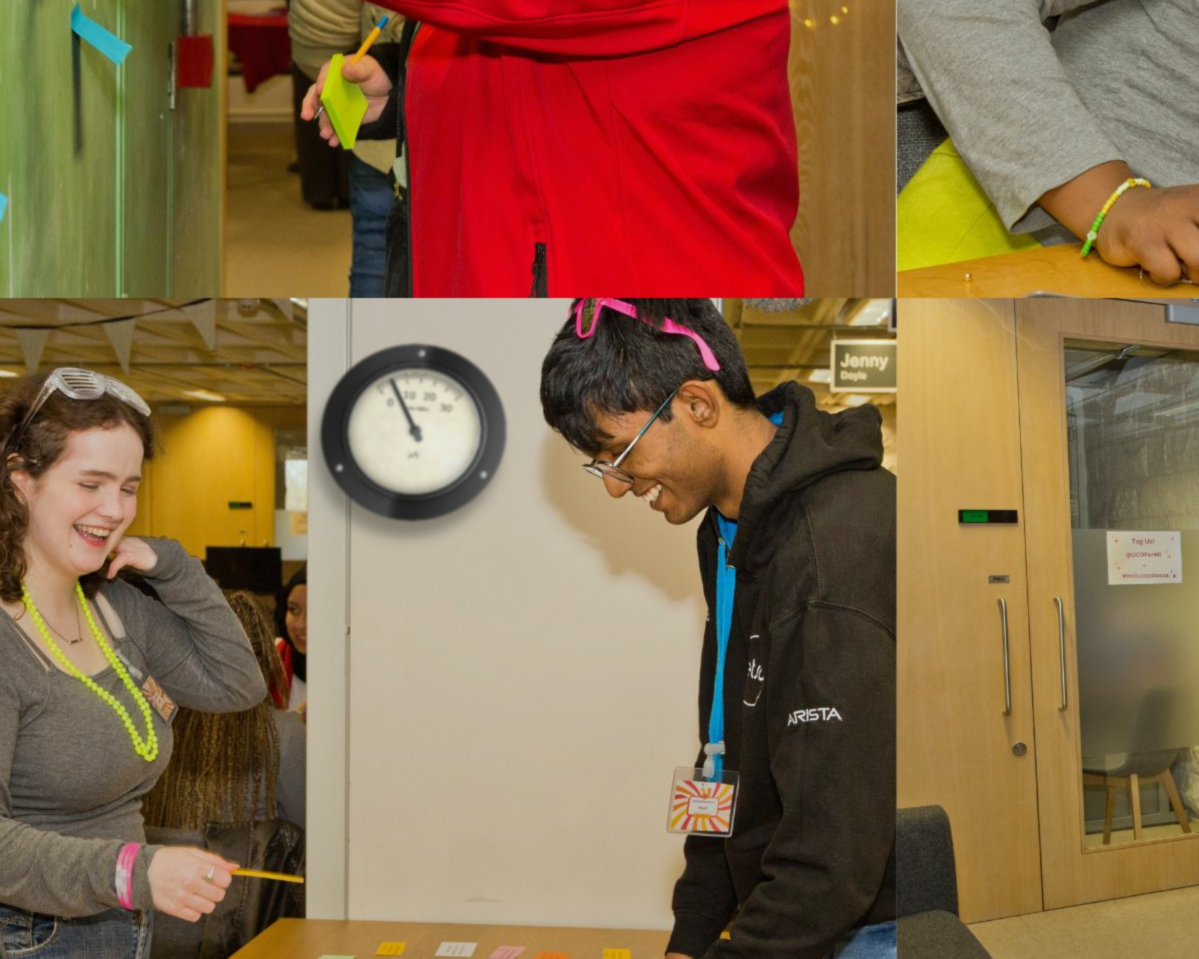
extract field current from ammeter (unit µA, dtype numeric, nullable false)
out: 5 µA
